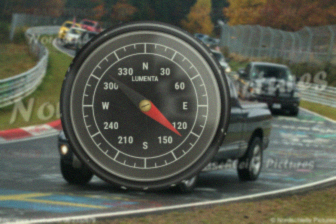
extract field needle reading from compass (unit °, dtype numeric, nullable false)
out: 130 °
